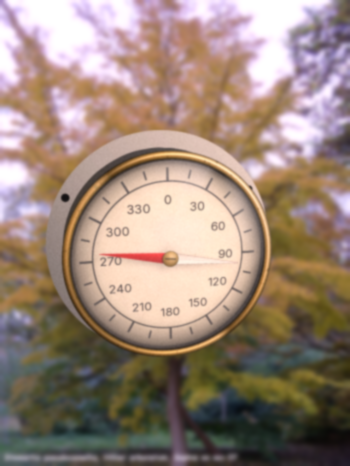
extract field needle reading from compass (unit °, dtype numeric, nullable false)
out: 277.5 °
